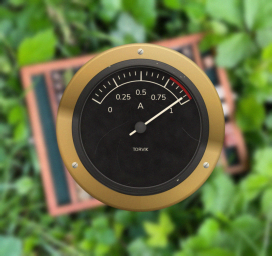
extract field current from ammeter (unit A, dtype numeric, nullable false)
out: 0.95 A
